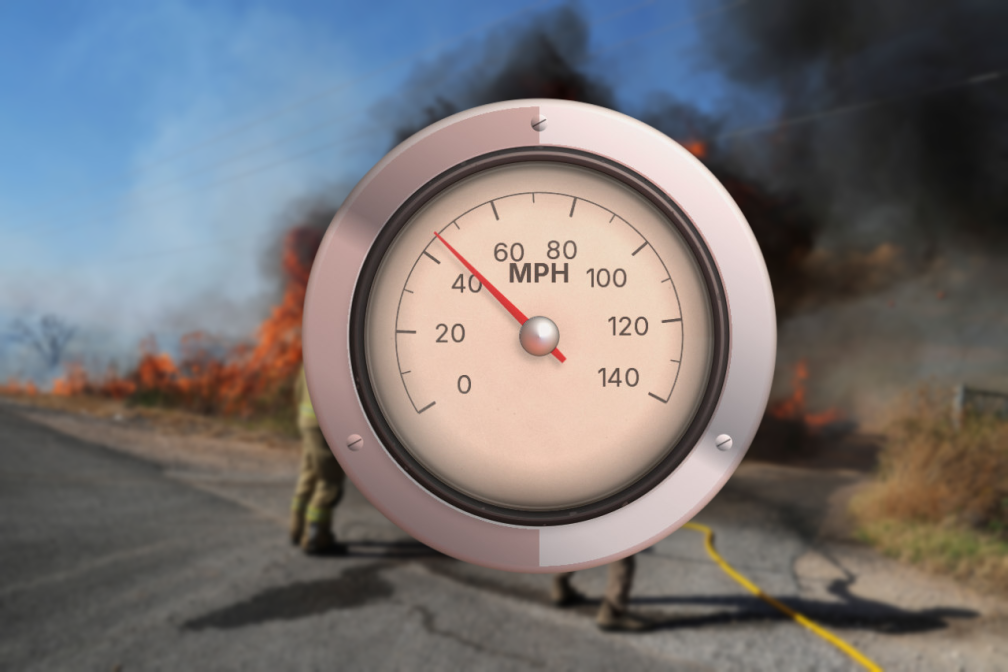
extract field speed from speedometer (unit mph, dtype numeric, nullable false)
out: 45 mph
